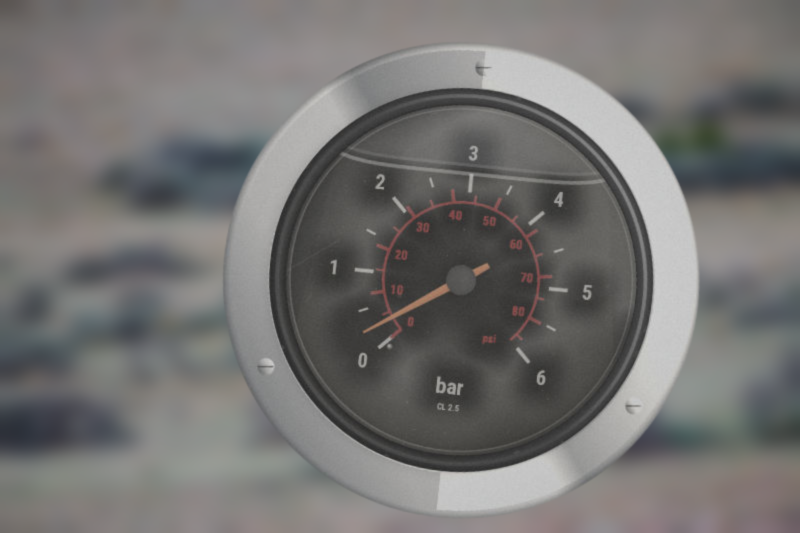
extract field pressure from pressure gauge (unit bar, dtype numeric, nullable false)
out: 0.25 bar
